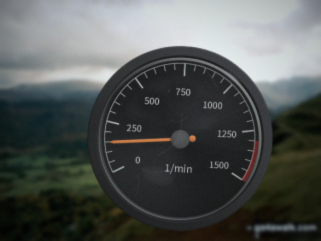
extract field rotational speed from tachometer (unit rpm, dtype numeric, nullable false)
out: 150 rpm
